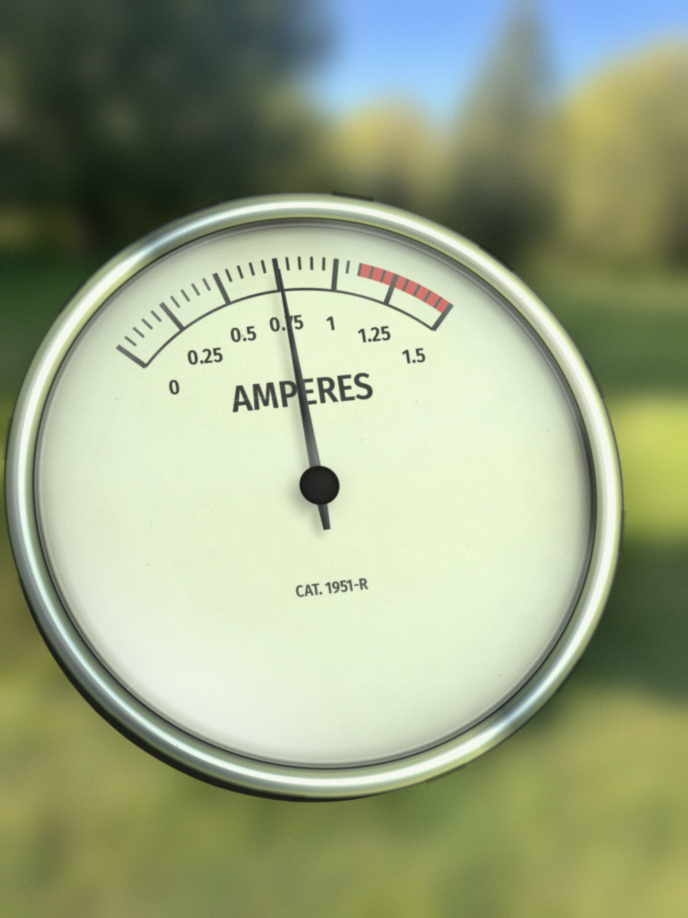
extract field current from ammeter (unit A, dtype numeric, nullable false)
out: 0.75 A
